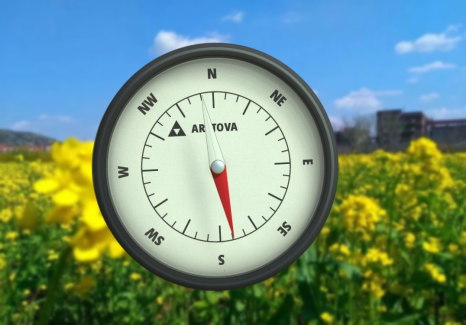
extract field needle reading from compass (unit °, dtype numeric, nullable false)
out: 170 °
